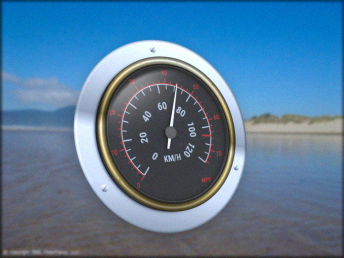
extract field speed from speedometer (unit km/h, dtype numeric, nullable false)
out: 70 km/h
